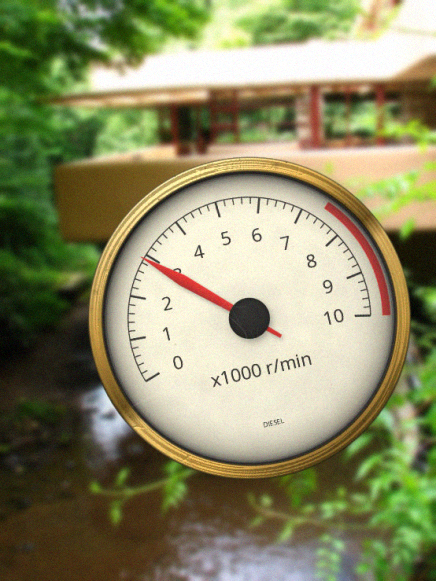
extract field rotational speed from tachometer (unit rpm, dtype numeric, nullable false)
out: 2900 rpm
